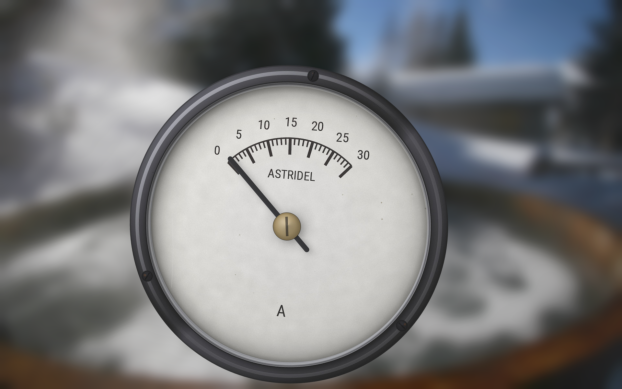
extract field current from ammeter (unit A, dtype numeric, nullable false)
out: 1 A
